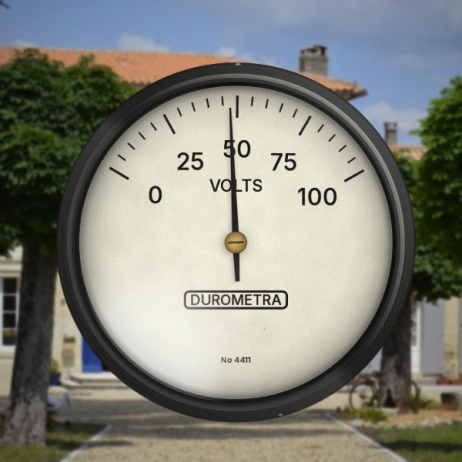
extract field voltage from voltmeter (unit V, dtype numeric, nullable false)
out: 47.5 V
